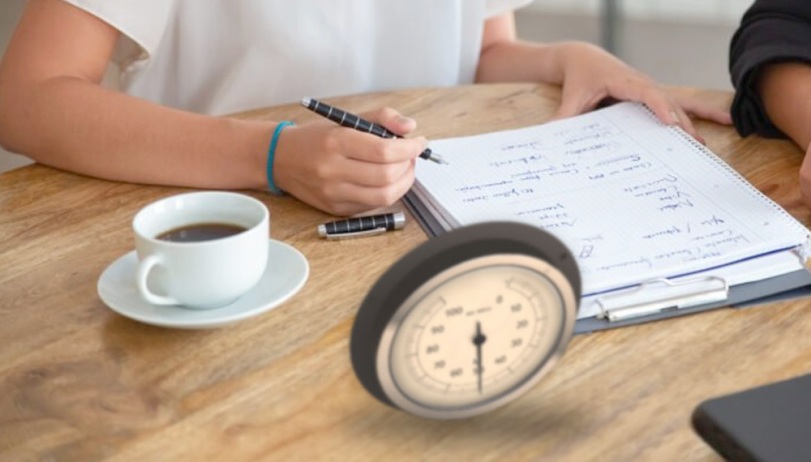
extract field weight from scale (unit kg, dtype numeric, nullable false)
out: 50 kg
